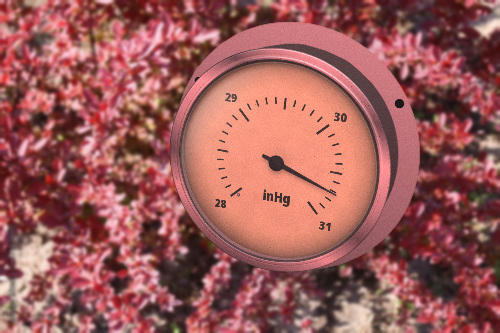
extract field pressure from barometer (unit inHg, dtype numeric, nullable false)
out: 30.7 inHg
